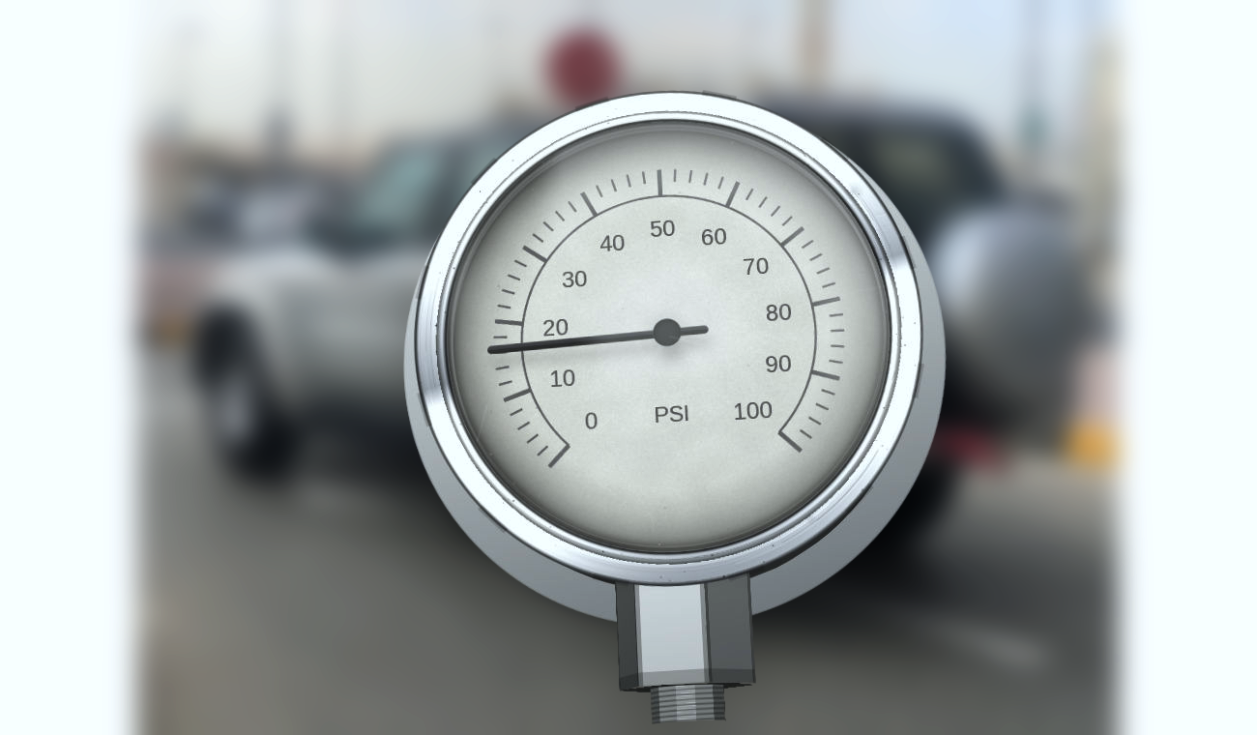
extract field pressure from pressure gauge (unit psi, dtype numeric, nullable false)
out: 16 psi
